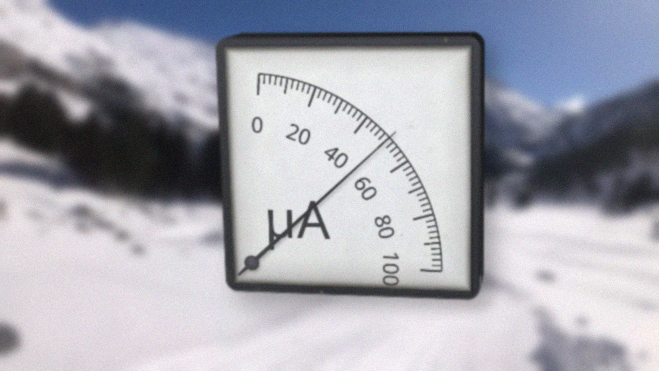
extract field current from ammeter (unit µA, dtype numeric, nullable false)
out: 50 µA
